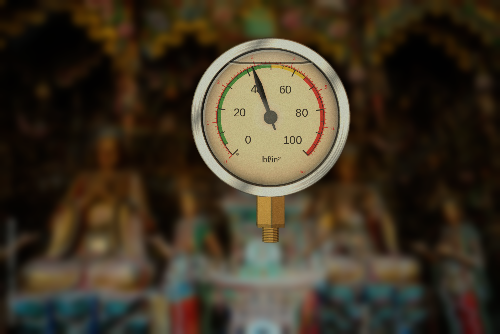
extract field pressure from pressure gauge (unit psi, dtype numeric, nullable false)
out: 42.5 psi
